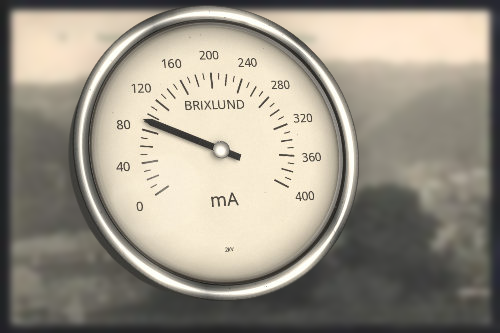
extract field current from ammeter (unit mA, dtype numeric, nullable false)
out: 90 mA
